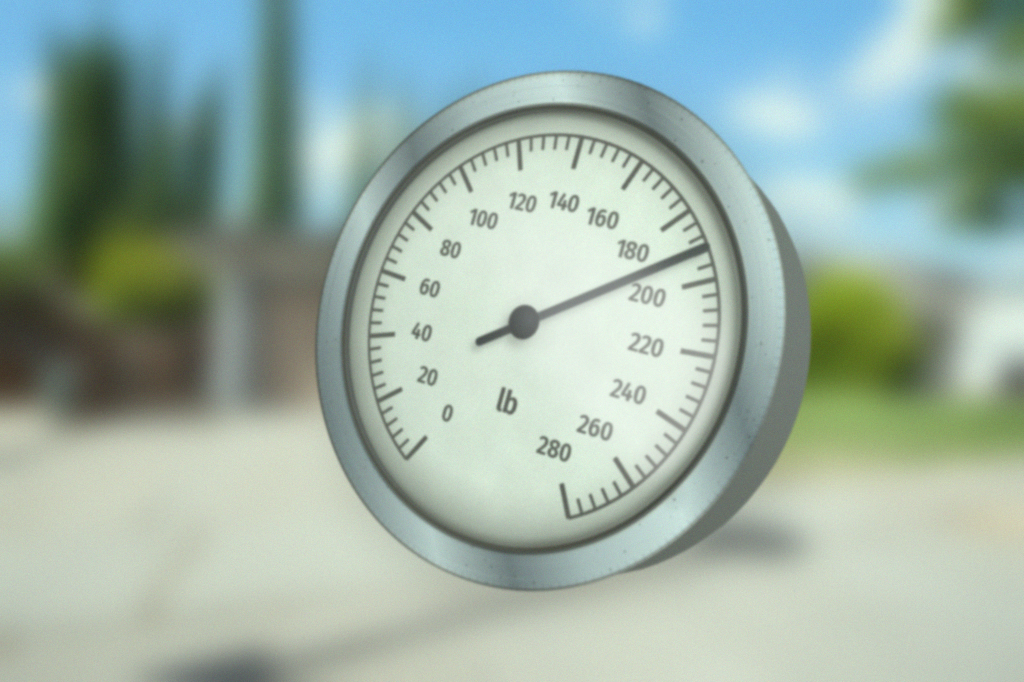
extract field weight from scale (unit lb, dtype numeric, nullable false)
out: 192 lb
